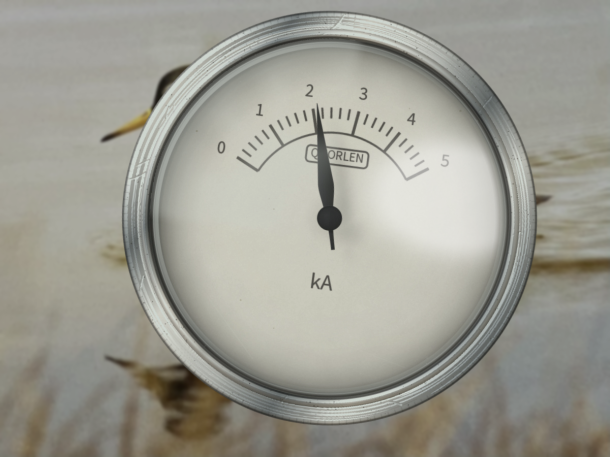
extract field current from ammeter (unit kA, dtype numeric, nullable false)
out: 2.1 kA
